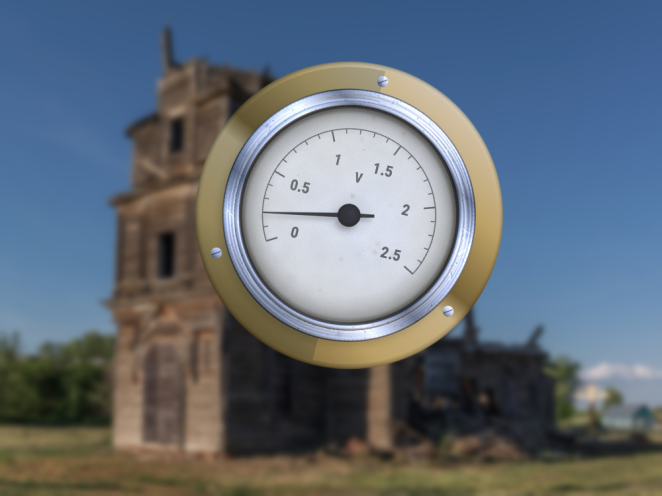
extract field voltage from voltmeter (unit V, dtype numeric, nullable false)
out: 0.2 V
